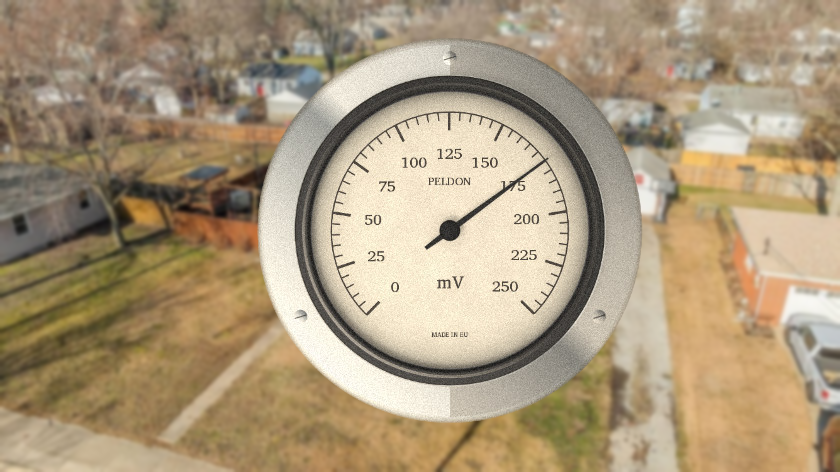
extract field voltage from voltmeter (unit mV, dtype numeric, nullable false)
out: 175 mV
